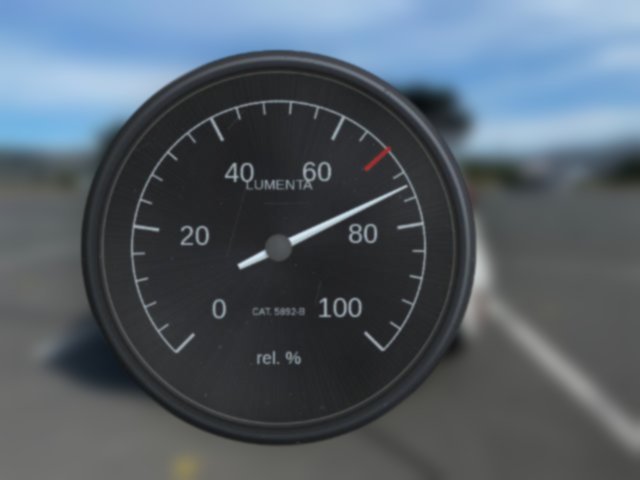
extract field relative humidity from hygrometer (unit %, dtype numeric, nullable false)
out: 74 %
